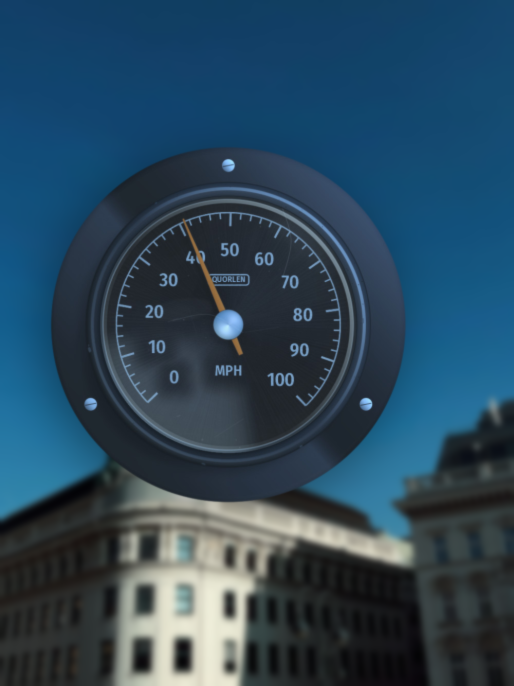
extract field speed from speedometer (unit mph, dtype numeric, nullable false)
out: 41 mph
